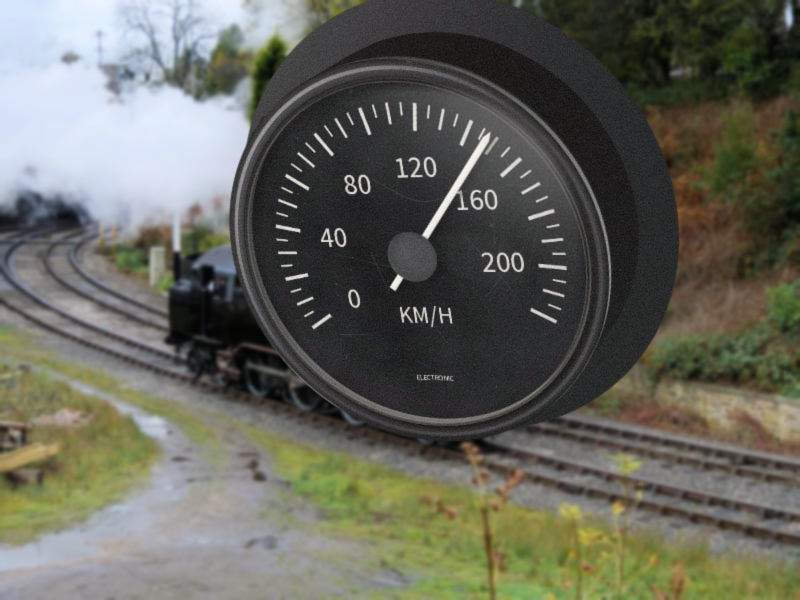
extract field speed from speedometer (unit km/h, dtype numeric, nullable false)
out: 147.5 km/h
